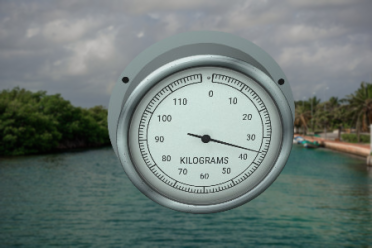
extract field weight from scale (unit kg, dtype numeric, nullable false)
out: 35 kg
